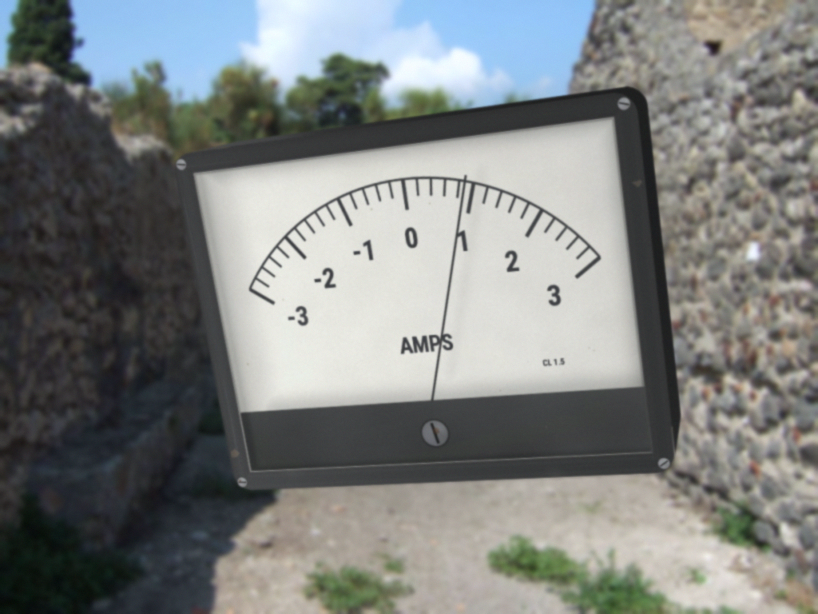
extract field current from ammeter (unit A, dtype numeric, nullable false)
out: 0.9 A
